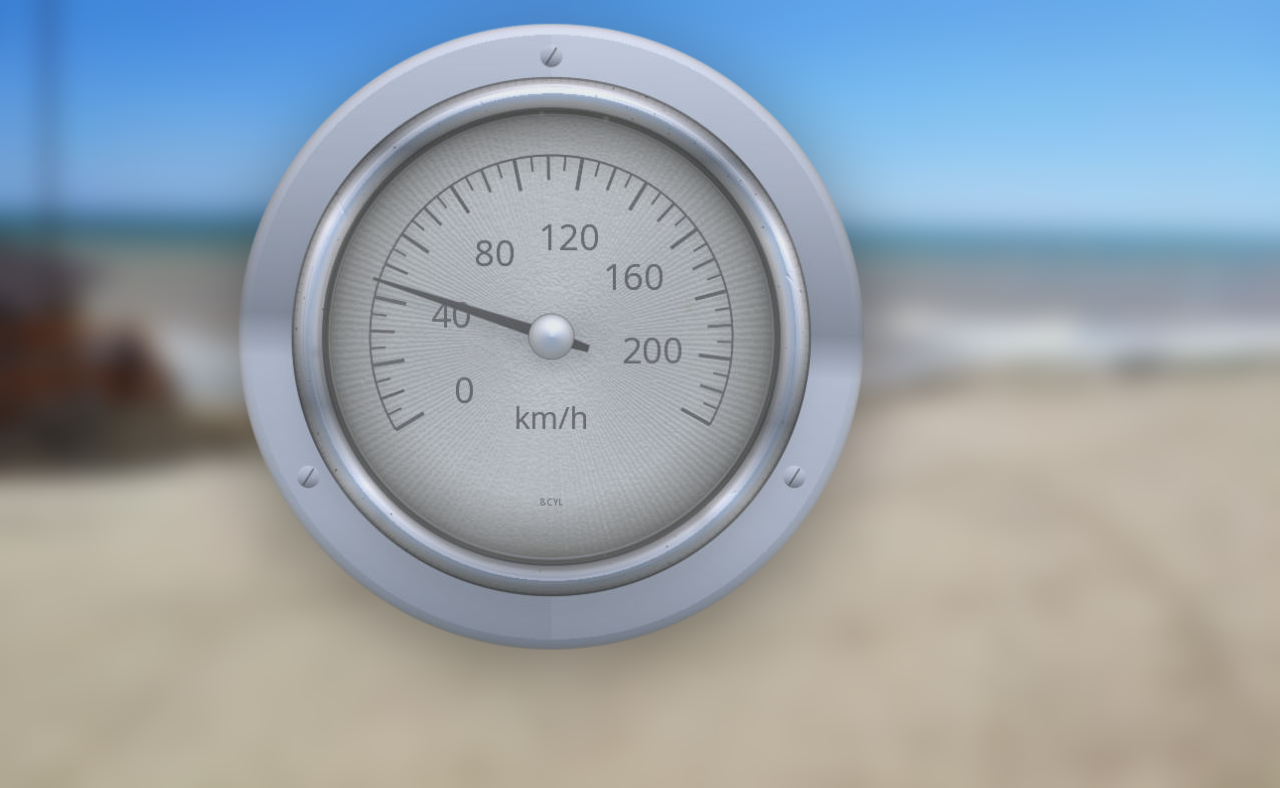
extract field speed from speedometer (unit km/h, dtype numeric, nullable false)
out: 45 km/h
